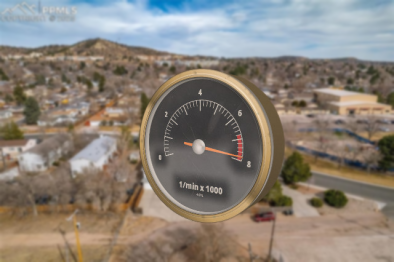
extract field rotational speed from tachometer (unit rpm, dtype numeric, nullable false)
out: 7800 rpm
